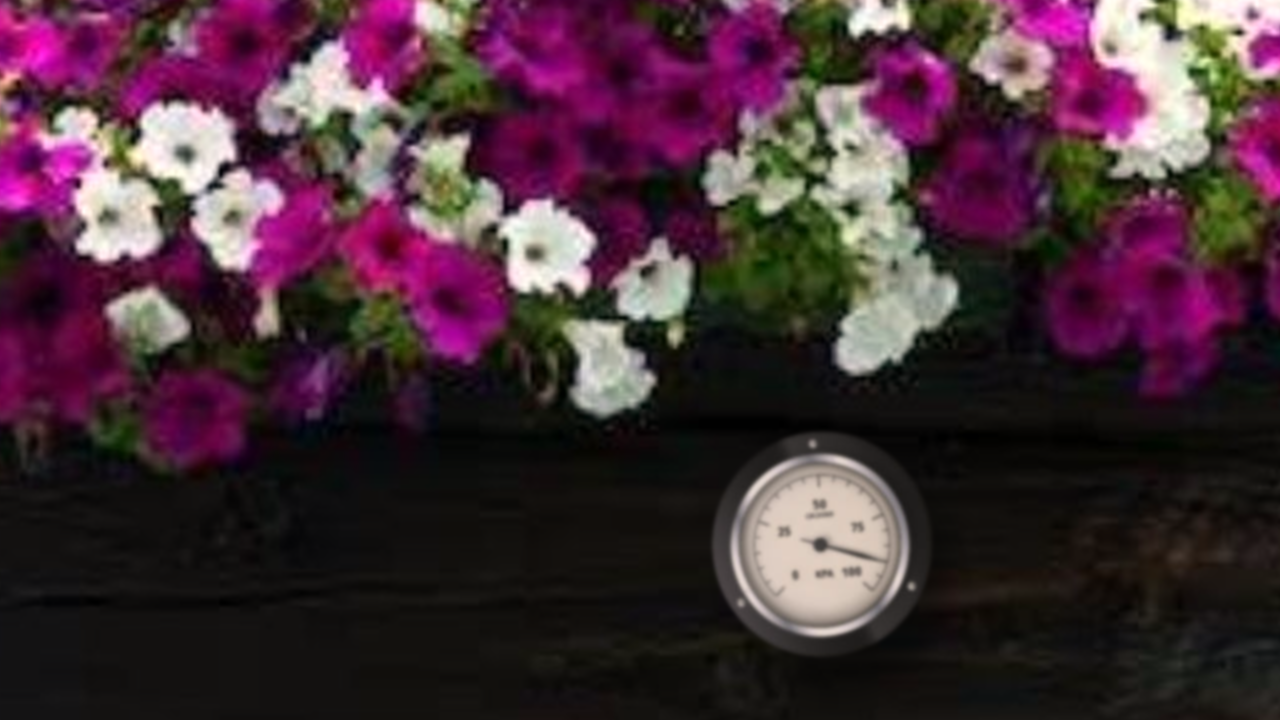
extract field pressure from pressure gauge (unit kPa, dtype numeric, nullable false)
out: 90 kPa
